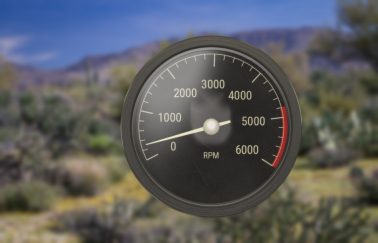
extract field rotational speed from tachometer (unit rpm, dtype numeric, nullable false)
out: 300 rpm
